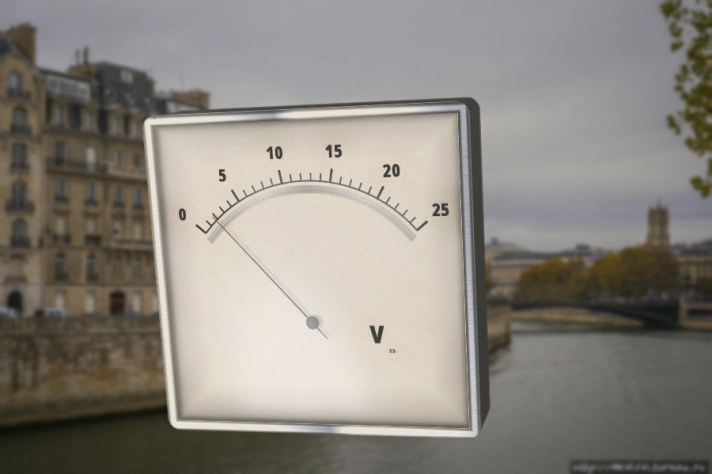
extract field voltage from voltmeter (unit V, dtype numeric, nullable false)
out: 2 V
